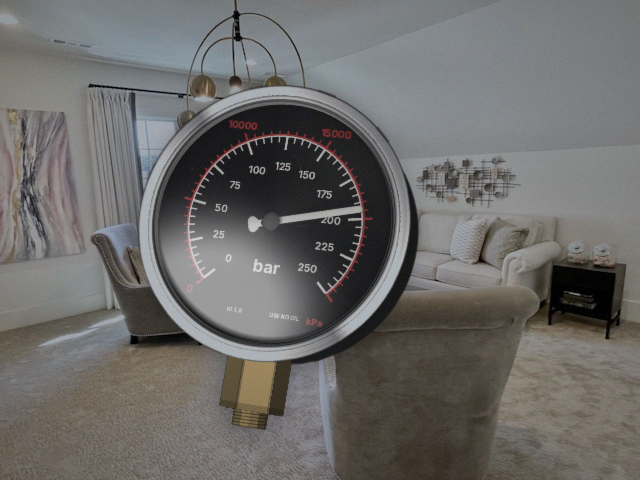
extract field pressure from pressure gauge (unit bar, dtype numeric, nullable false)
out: 195 bar
